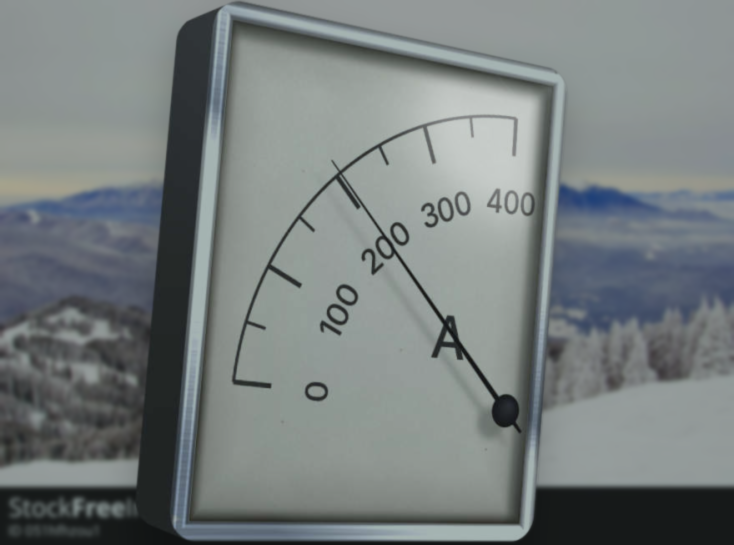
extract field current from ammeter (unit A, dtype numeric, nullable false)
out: 200 A
